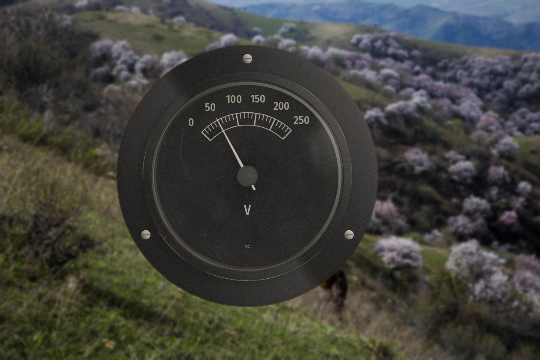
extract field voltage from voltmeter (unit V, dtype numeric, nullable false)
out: 50 V
